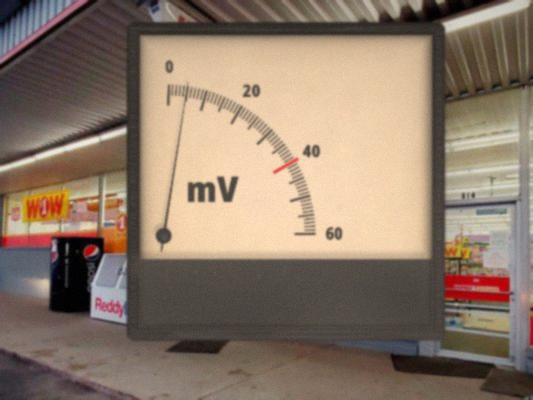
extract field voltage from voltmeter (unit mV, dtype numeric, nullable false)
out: 5 mV
